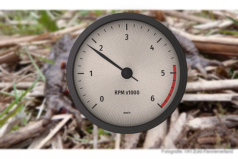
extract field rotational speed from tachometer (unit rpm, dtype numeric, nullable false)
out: 1800 rpm
